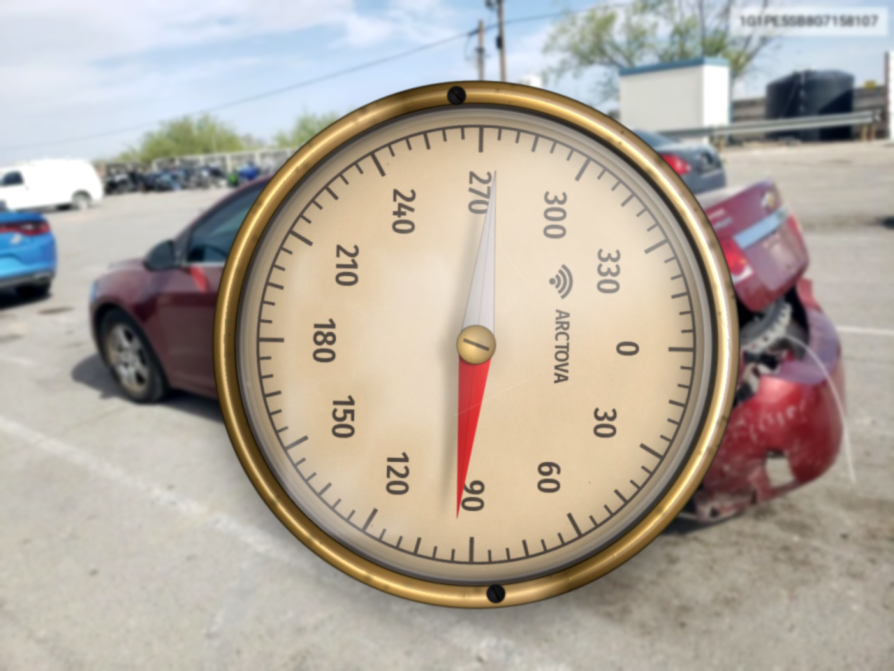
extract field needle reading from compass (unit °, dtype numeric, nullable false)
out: 95 °
